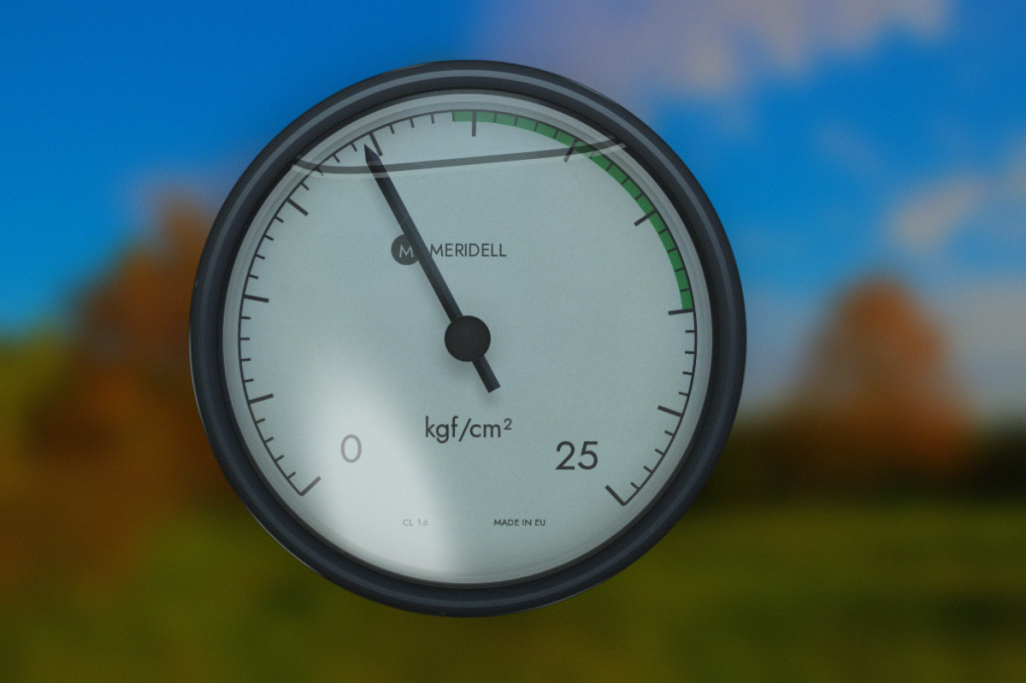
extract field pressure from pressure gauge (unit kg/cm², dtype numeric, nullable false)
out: 9.75 kg/cm²
